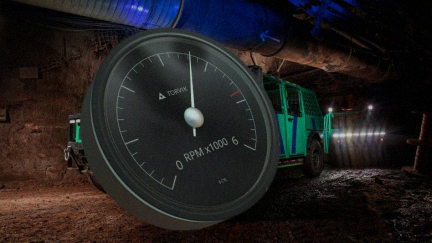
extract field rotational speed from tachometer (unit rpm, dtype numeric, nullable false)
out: 3600 rpm
